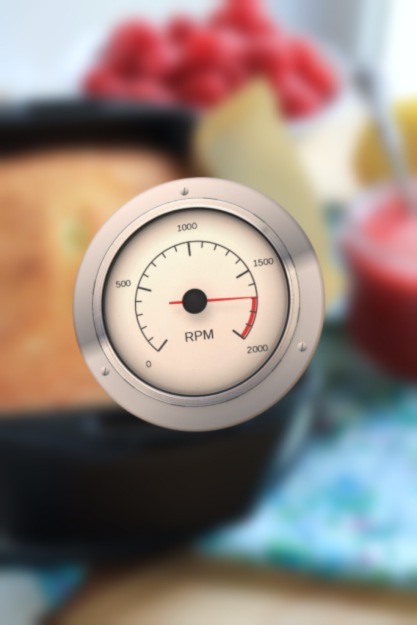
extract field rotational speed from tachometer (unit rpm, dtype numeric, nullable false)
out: 1700 rpm
